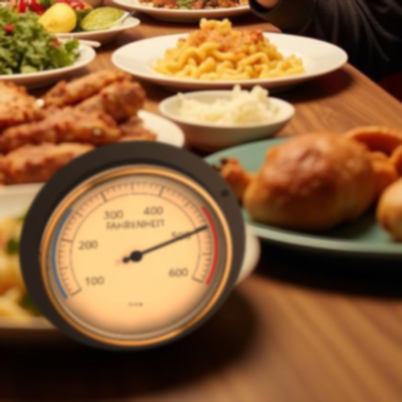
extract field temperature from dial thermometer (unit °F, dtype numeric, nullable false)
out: 500 °F
